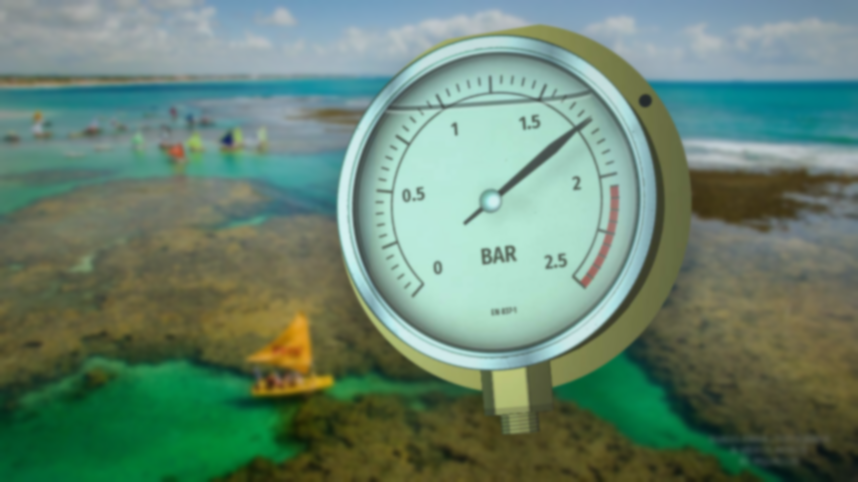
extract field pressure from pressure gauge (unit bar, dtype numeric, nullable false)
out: 1.75 bar
